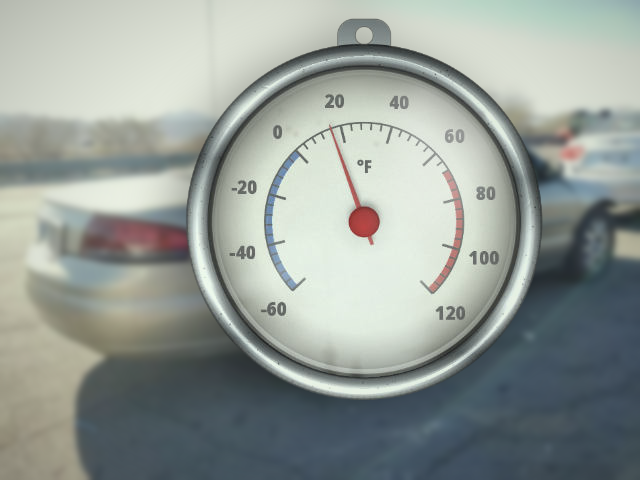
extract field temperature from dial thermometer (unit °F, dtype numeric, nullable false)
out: 16 °F
